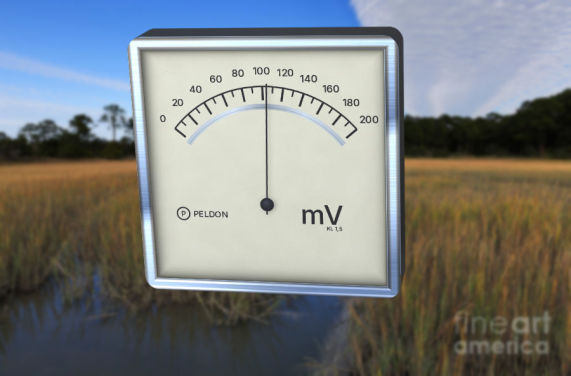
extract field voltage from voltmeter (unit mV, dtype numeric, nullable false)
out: 105 mV
